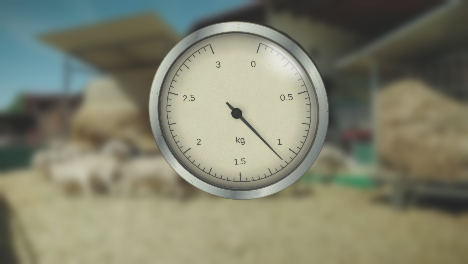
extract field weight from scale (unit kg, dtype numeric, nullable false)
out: 1.1 kg
